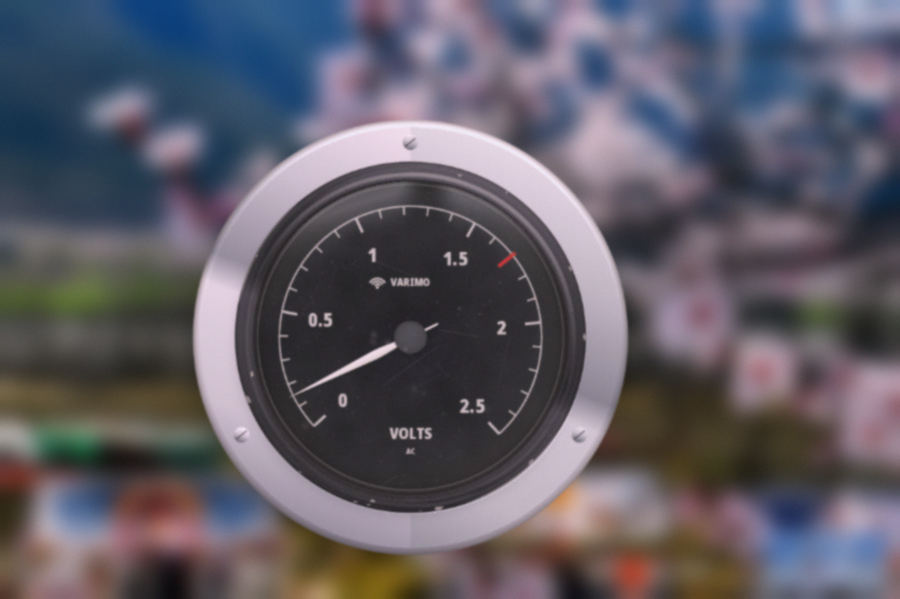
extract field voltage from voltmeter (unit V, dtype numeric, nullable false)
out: 0.15 V
